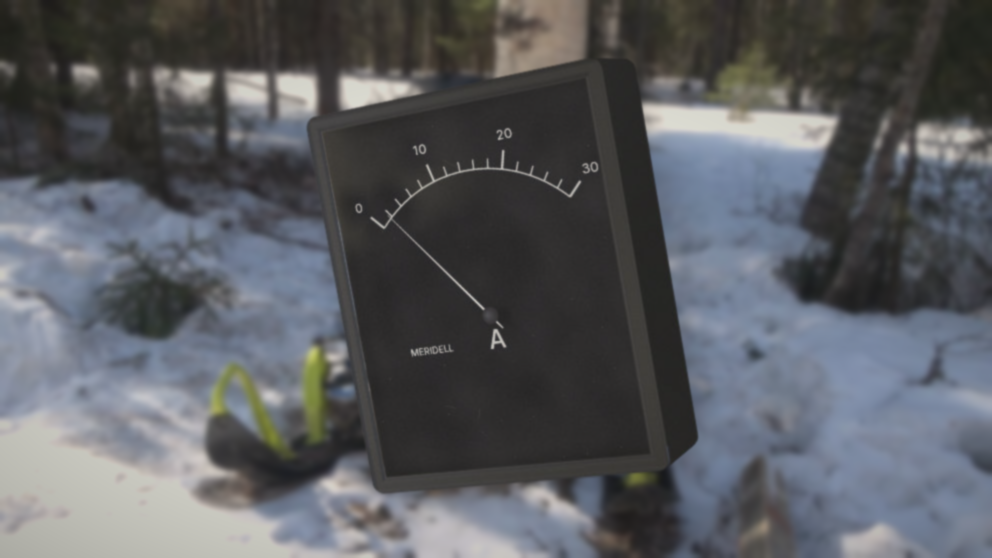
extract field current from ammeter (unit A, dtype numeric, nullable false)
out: 2 A
